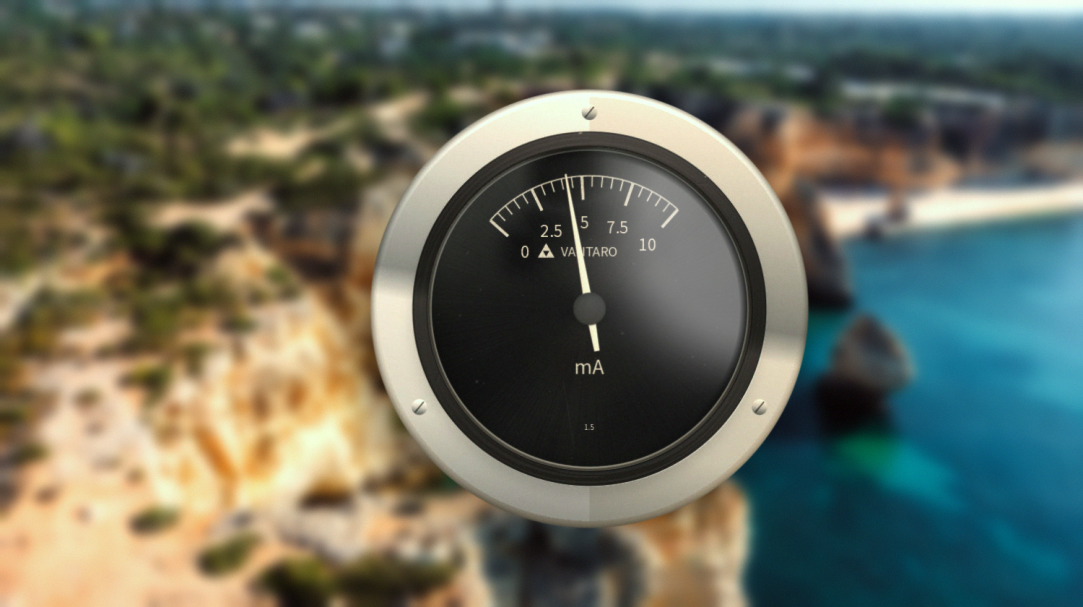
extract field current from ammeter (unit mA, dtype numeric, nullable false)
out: 4.25 mA
